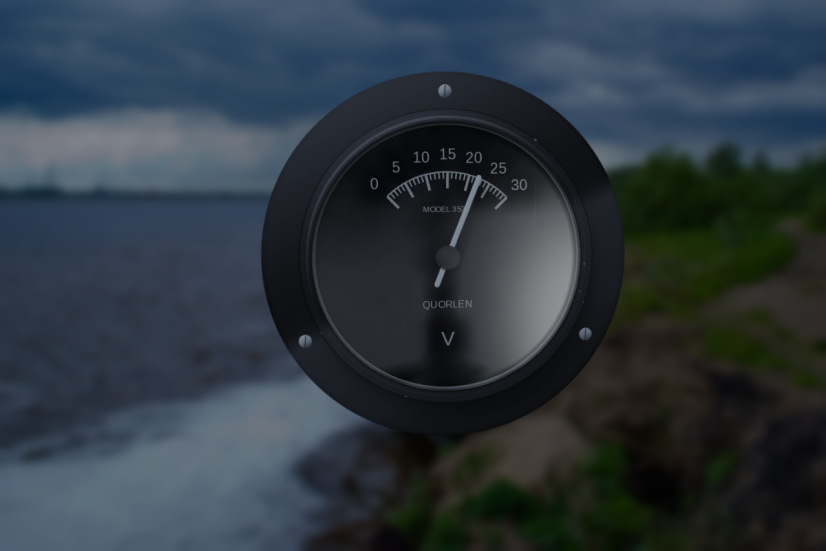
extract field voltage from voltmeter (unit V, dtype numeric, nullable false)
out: 22 V
